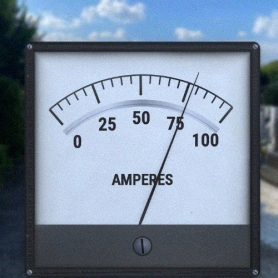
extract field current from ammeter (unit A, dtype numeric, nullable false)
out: 77.5 A
